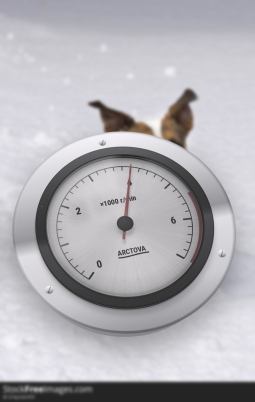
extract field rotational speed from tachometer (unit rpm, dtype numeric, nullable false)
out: 4000 rpm
